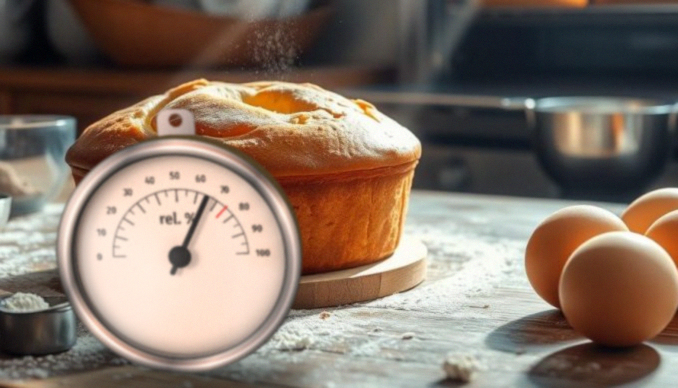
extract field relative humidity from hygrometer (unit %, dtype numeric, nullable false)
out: 65 %
